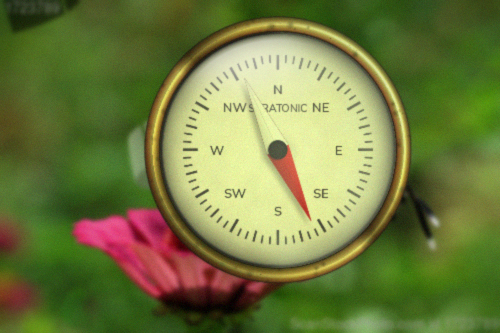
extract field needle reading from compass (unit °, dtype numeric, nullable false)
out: 155 °
